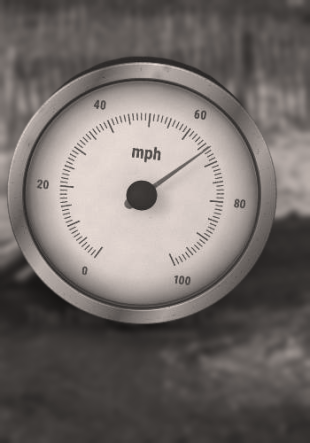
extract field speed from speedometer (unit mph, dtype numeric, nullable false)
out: 66 mph
